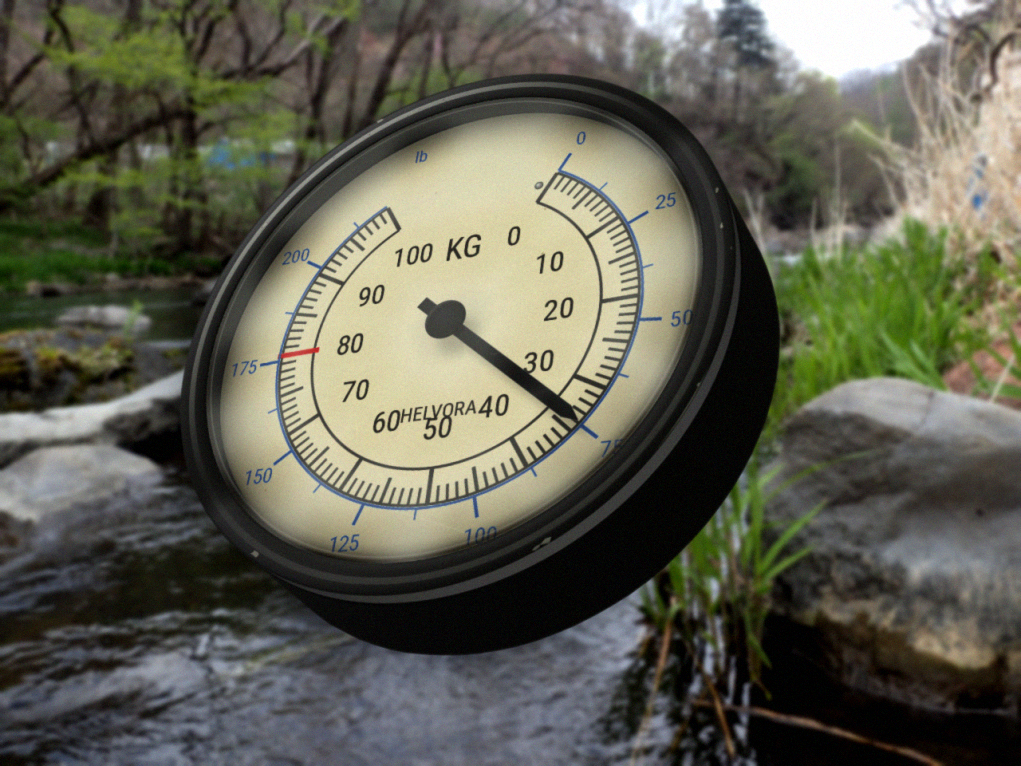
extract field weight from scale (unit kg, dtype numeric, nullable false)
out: 34 kg
